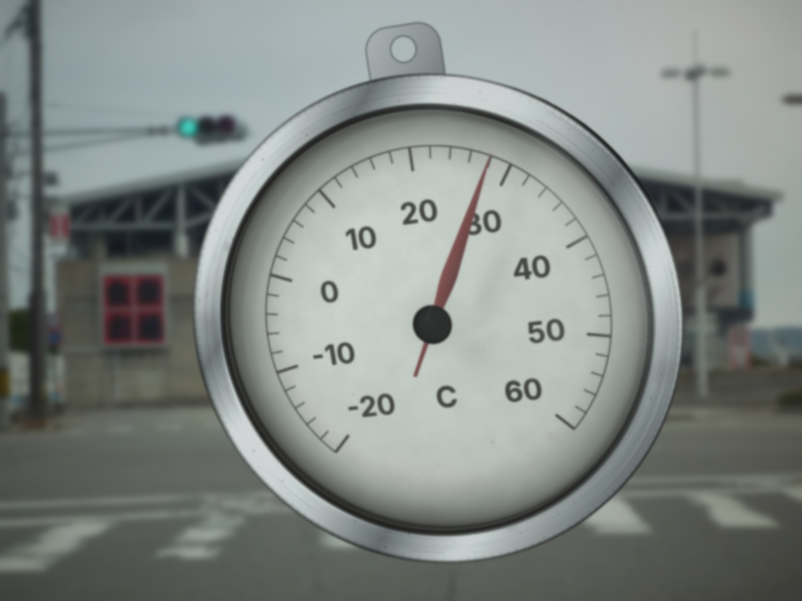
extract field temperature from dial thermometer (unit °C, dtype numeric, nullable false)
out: 28 °C
